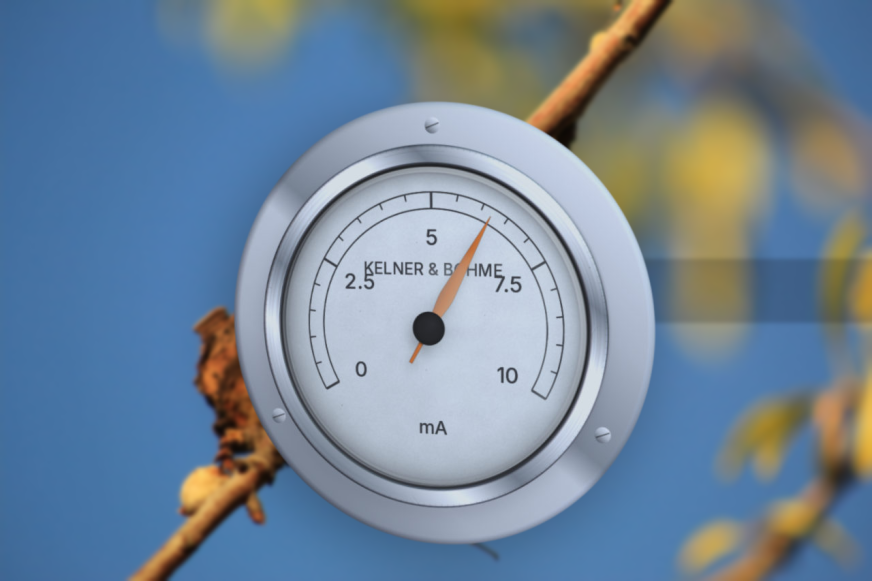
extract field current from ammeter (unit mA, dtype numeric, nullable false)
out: 6.25 mA
